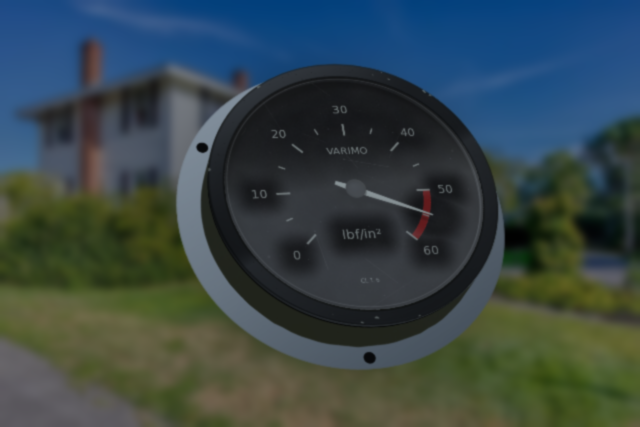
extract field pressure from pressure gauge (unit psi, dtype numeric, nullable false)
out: 55 psi
